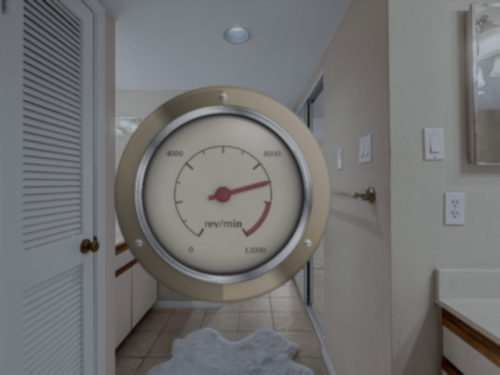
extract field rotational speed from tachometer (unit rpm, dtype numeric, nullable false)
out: 9000 rpm
